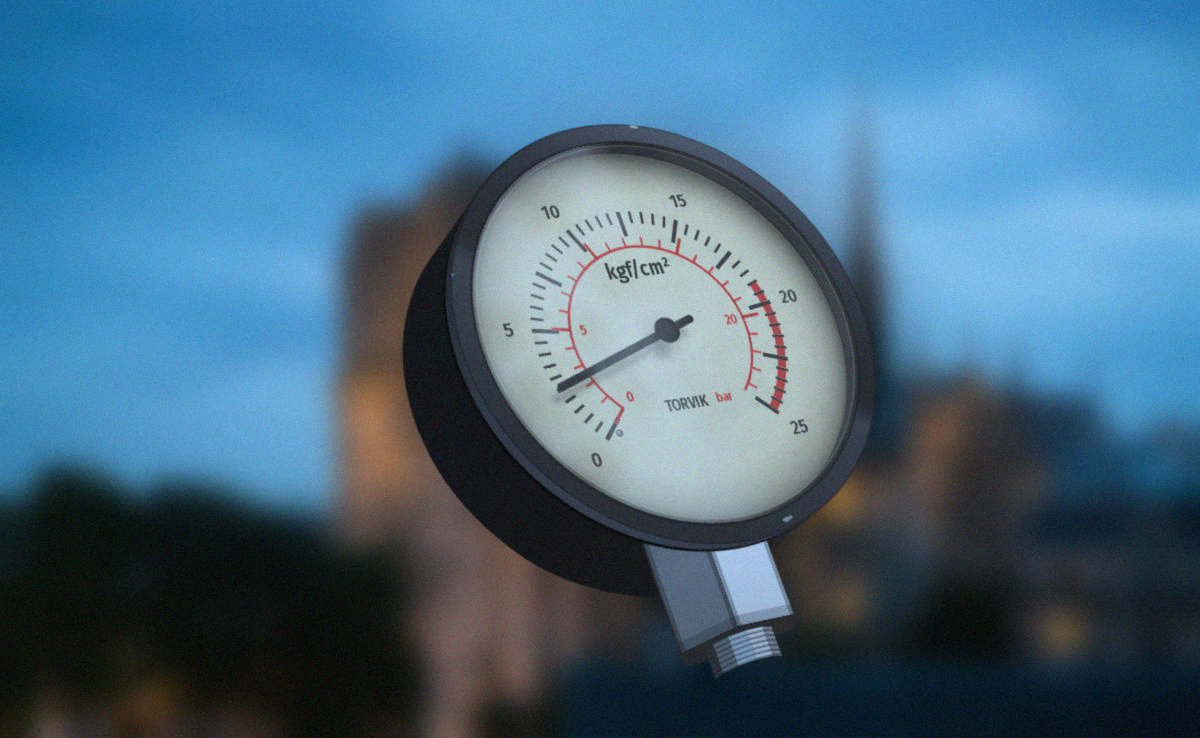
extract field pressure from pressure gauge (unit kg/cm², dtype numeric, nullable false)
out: 2.5 kg/cm²
